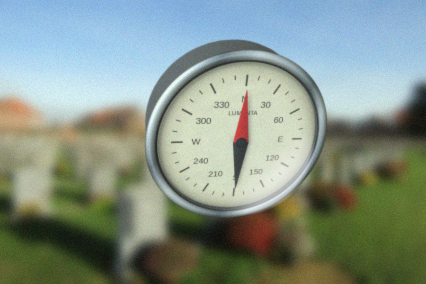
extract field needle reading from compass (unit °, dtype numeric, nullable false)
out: 0 °
